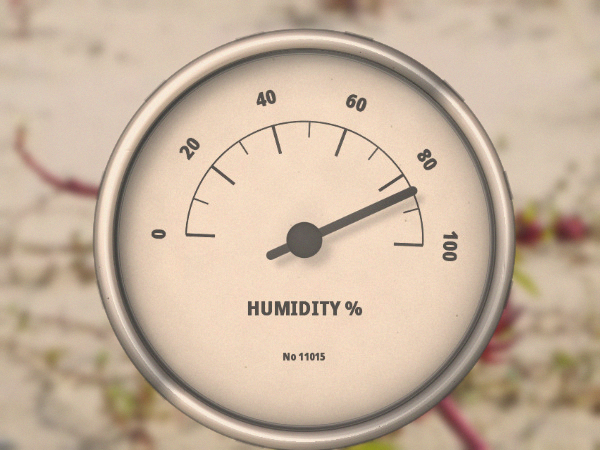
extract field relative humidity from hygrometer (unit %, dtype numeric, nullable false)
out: 85 %
